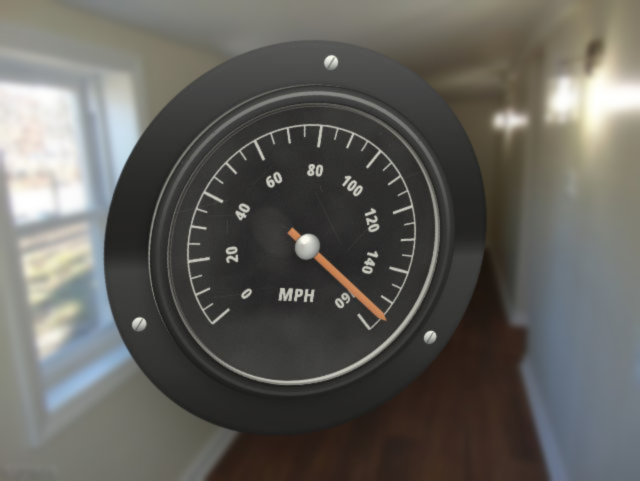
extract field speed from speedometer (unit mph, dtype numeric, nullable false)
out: 155 mph
